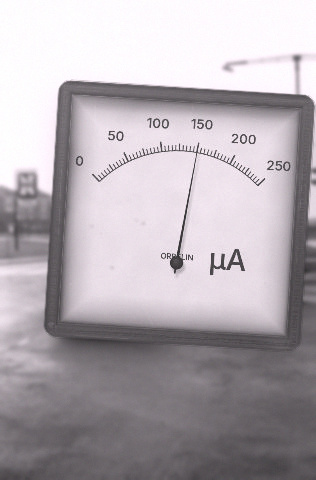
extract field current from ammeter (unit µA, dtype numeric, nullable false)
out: 150 µA
